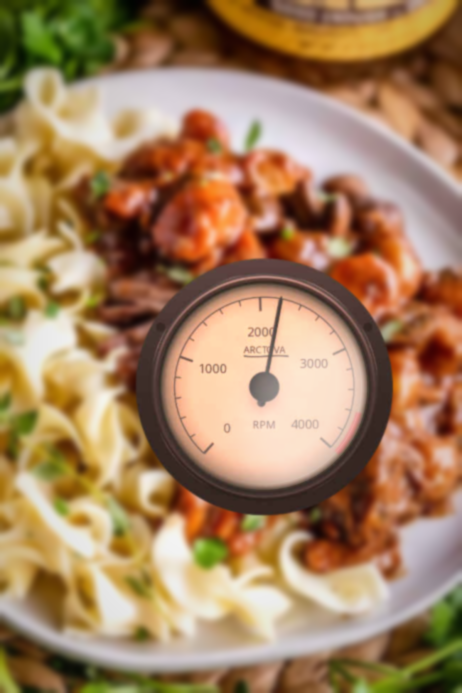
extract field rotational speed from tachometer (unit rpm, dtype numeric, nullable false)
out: 2200 rpm
